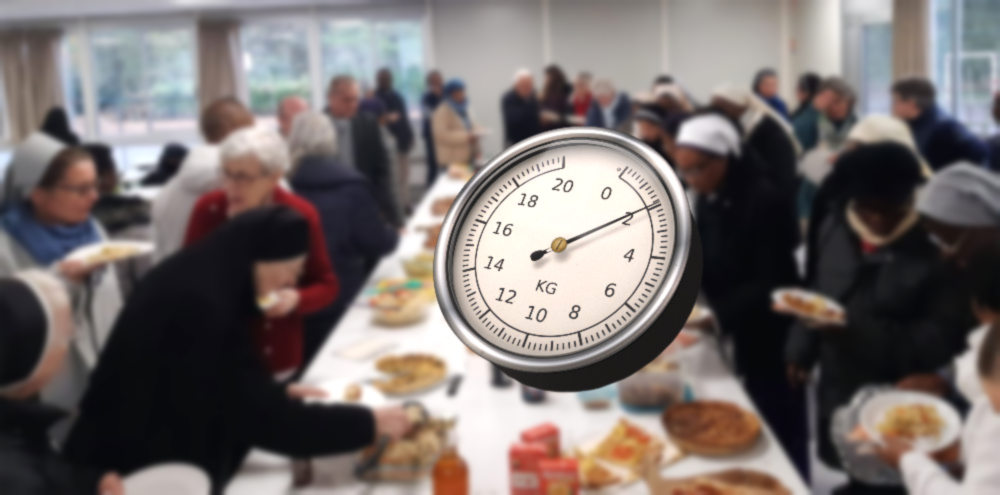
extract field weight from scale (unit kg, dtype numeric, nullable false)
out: 2 kg
